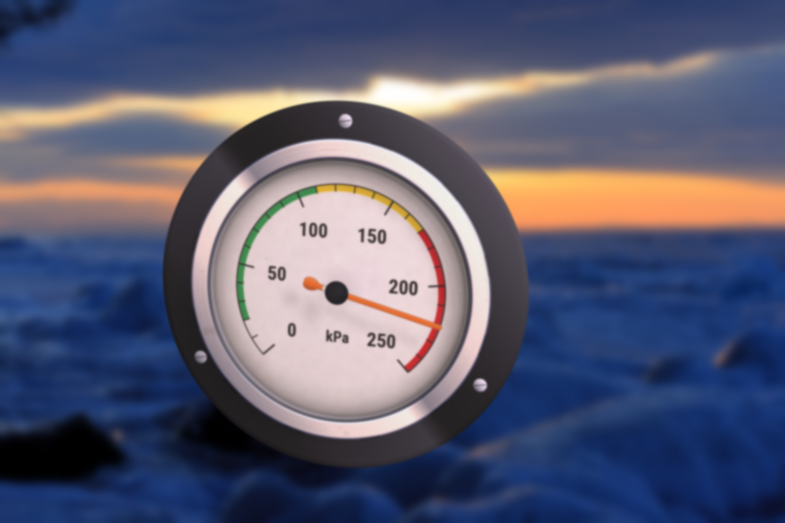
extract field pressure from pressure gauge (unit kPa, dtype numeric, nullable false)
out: 220 kPa
